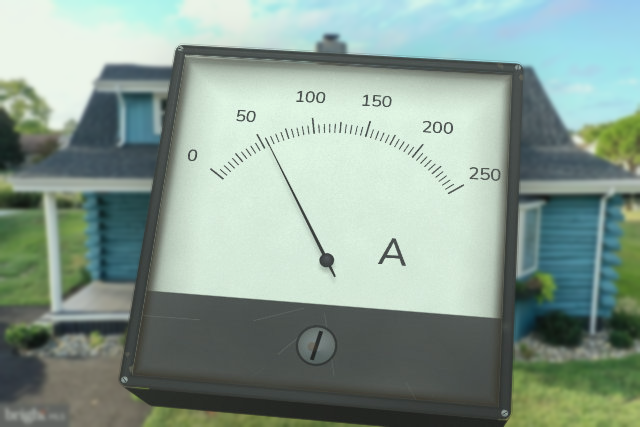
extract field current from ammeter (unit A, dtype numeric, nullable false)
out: 55 A
